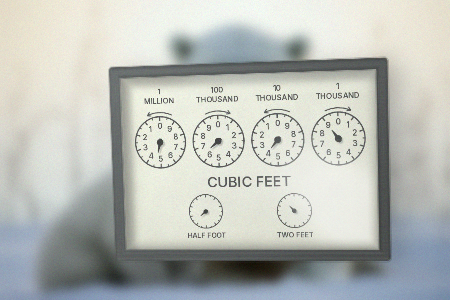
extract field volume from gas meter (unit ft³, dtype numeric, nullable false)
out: 463900 ft³
